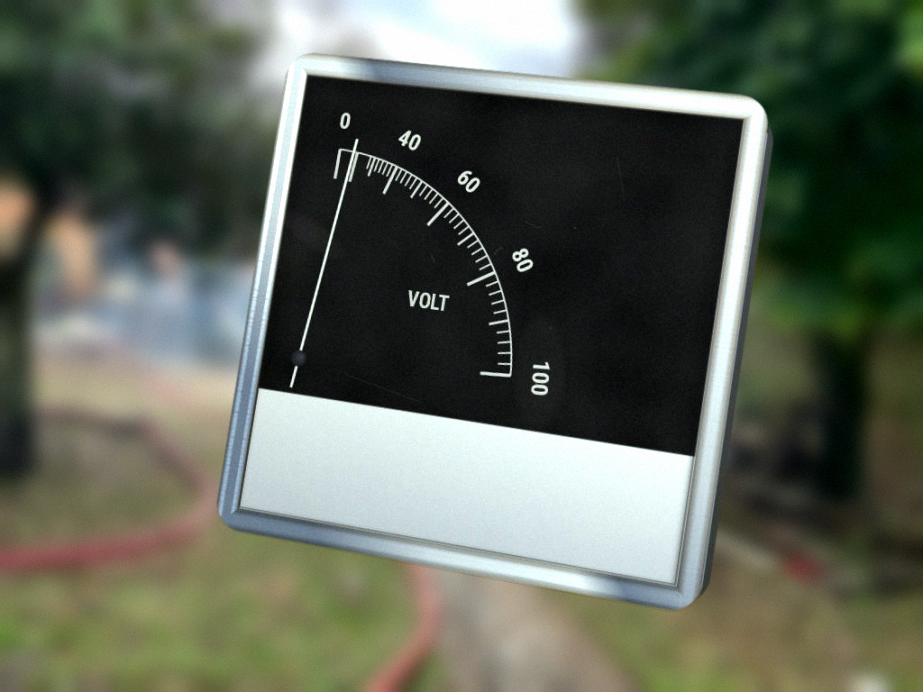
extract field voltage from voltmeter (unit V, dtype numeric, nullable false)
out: 20 V
